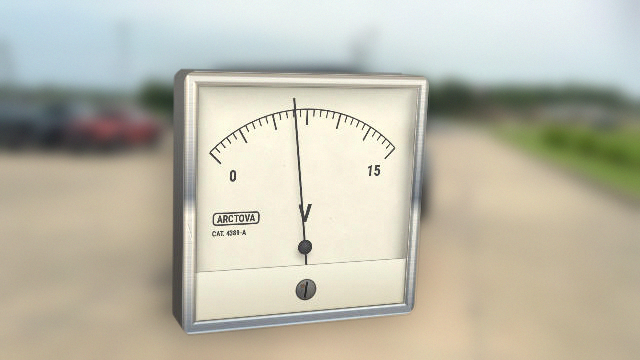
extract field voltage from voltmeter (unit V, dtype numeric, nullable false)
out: 6.5 V
